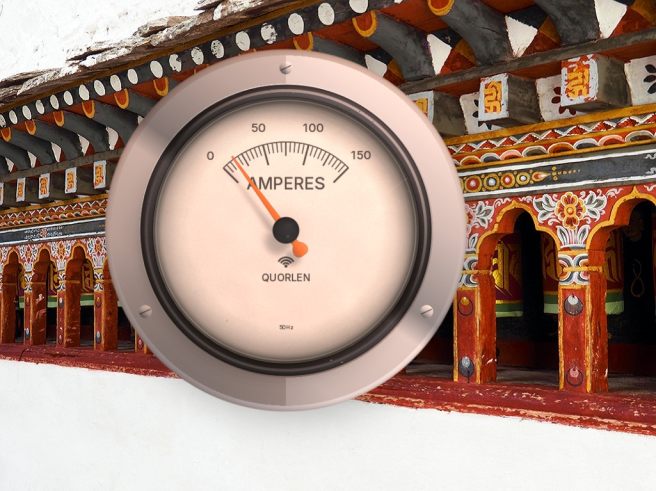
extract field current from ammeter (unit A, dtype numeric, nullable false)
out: 15 A
